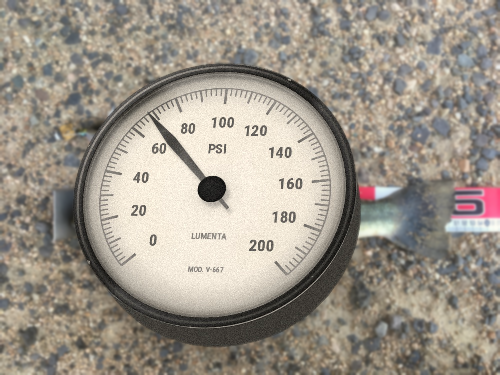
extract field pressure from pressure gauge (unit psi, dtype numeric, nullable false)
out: 68 psi
